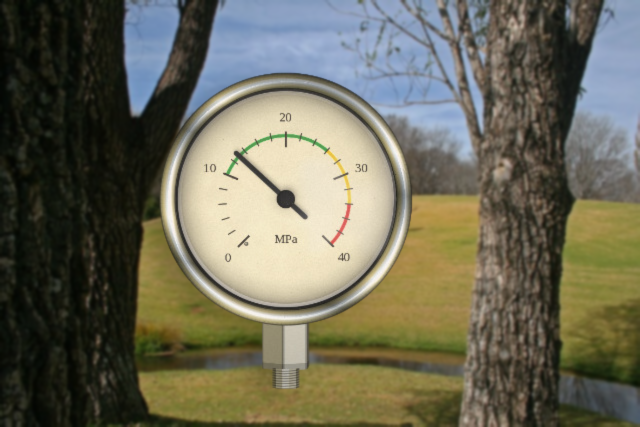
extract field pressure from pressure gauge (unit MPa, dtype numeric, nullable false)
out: 13 MPa
